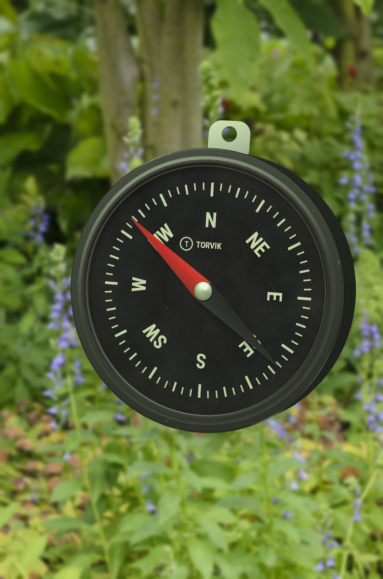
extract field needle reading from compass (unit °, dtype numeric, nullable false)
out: 310 °
